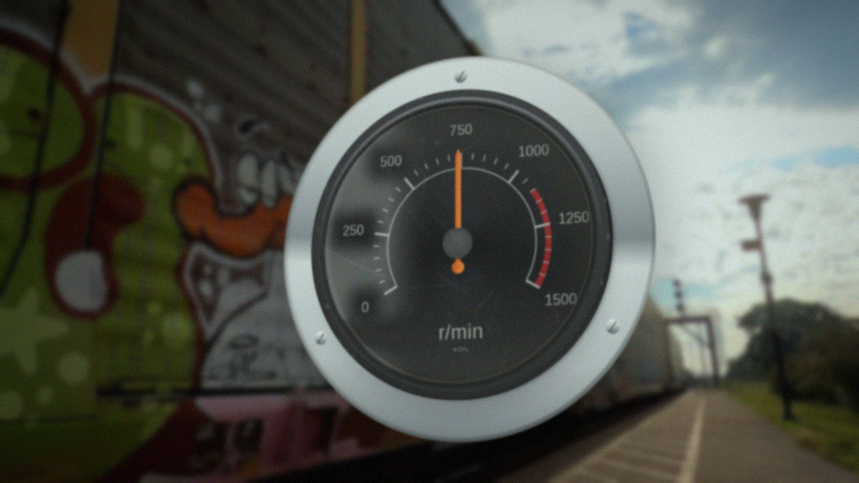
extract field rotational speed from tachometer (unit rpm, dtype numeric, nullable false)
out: 750 rpm
